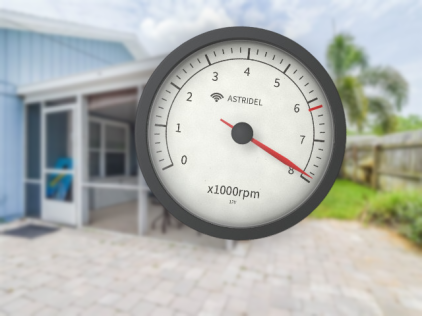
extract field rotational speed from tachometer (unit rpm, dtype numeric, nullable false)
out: 7900 rpm
